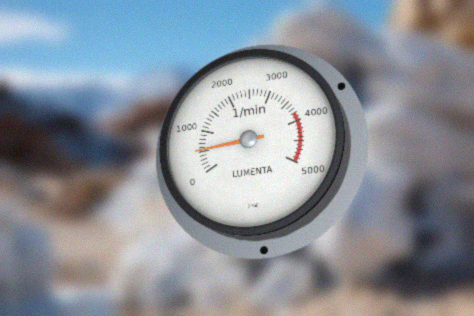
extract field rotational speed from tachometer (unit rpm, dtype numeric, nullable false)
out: 500 rpm
